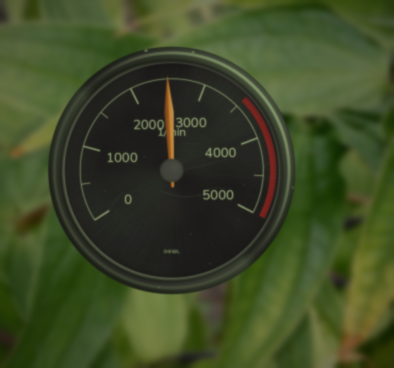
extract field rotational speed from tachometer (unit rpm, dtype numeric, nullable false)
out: 2500 rpm
